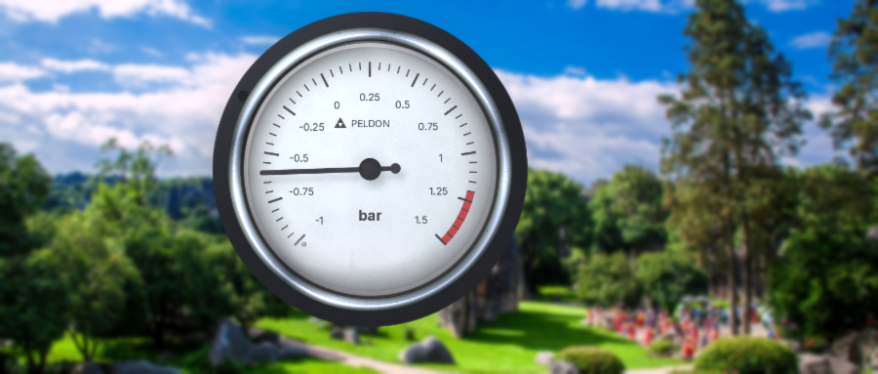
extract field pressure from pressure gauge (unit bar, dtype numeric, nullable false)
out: -0.6 bar
